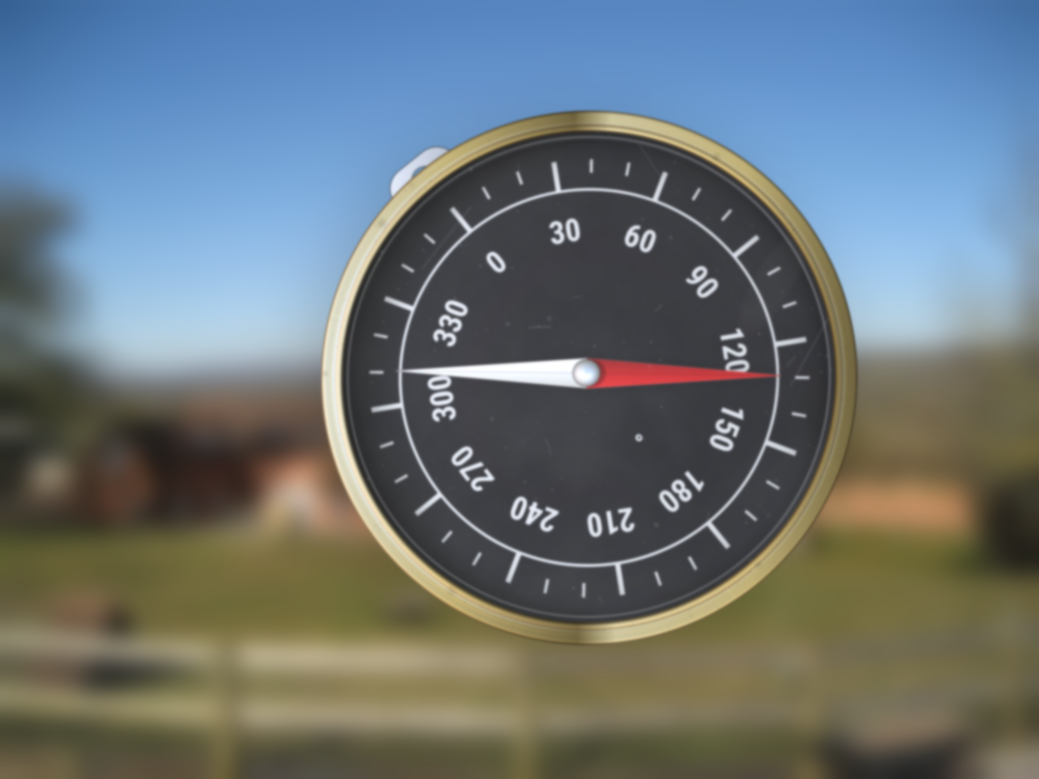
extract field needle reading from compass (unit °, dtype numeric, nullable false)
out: 130 °
